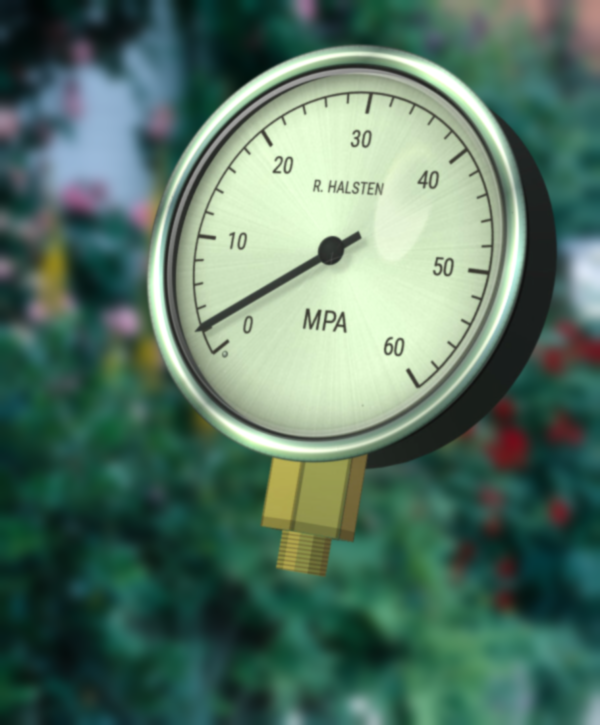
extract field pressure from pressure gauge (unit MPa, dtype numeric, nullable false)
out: 2 MPa
